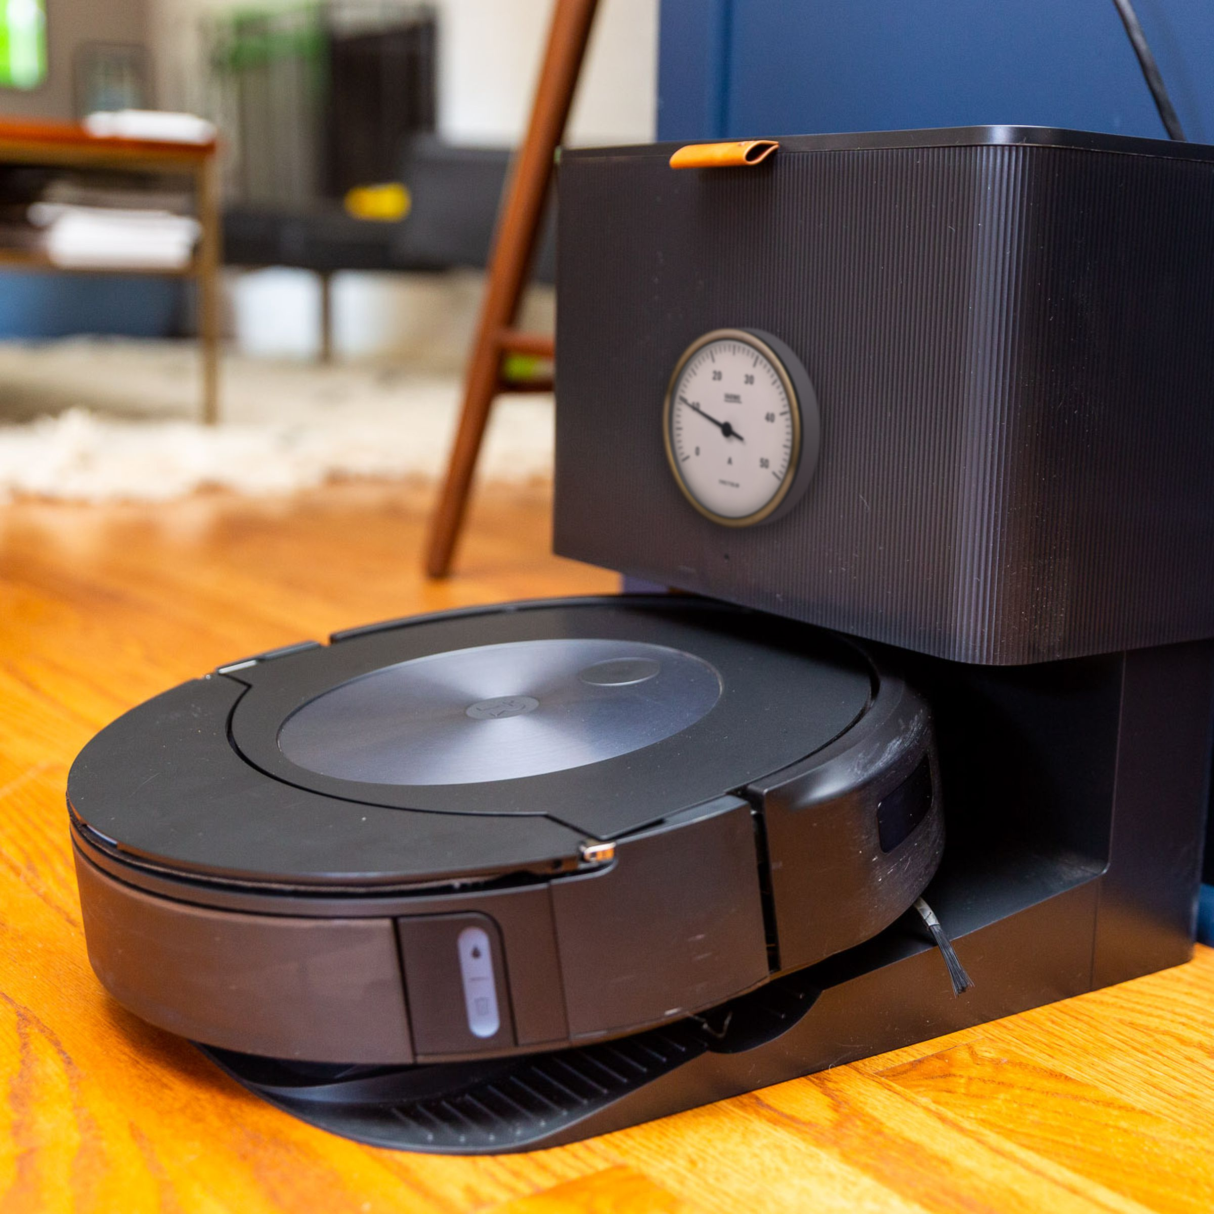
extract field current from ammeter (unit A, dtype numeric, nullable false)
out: 10 A
